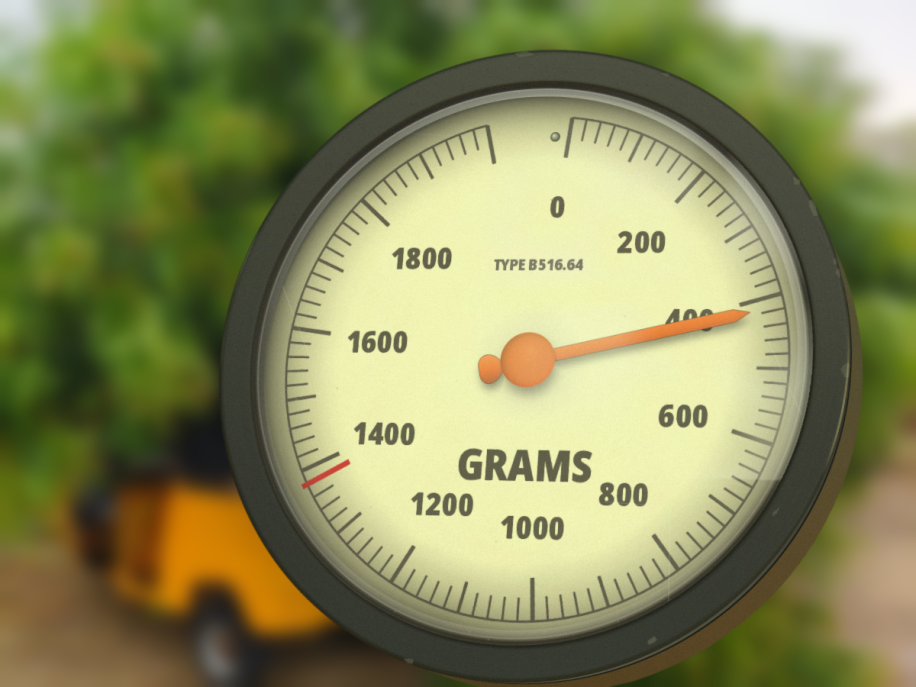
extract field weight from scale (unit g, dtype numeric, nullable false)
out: 420 g
